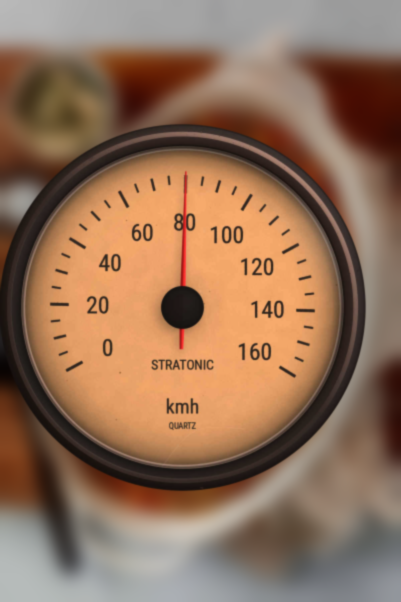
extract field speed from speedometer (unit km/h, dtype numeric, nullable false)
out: 80 km/h
